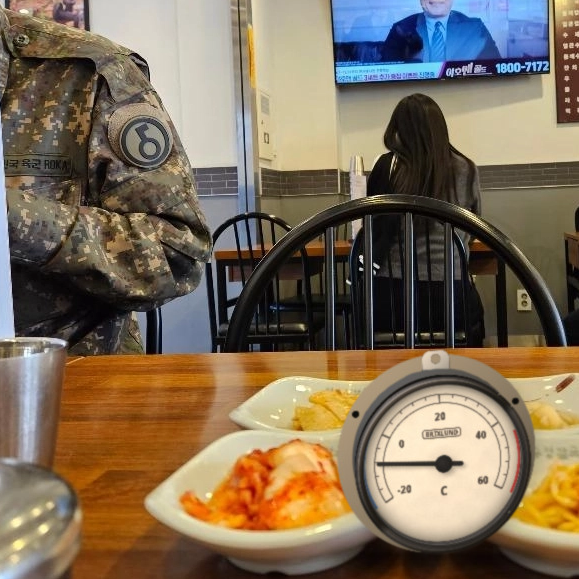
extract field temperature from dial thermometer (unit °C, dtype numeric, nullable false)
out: -8 °C
